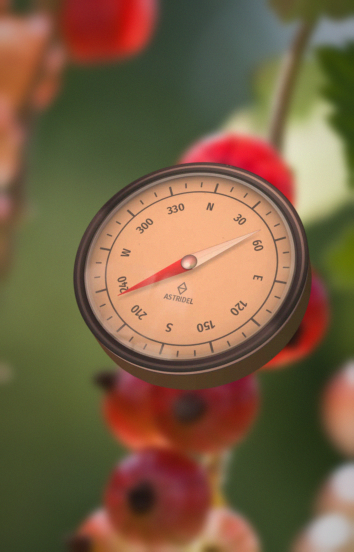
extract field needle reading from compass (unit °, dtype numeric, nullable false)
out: 230 °
